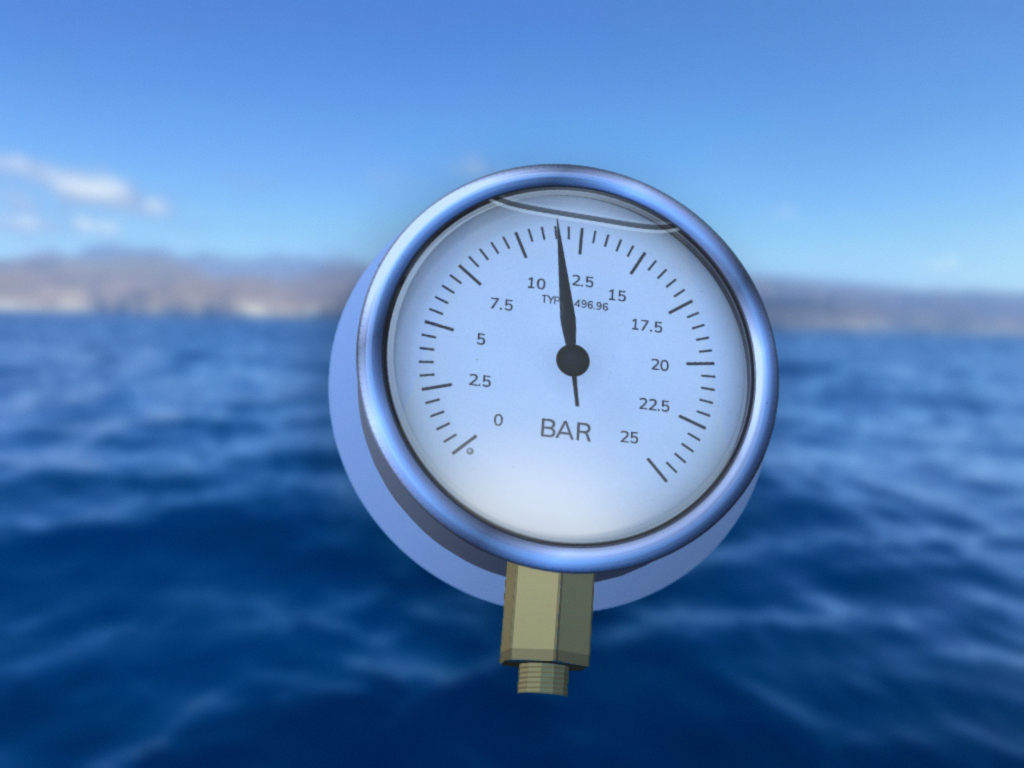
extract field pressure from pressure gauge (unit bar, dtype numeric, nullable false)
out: 11.5 bar
